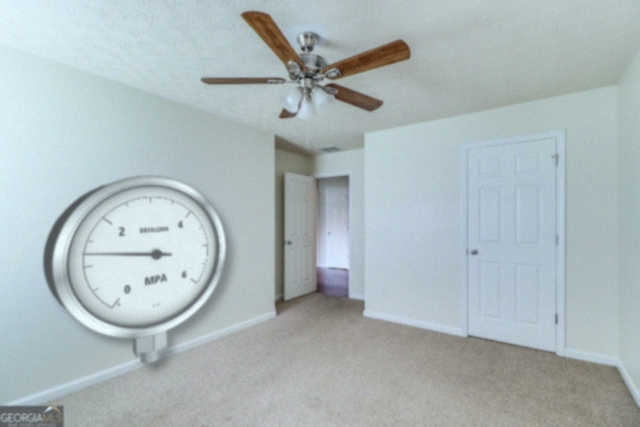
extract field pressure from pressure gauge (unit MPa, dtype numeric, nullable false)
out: 1.25 MPa
